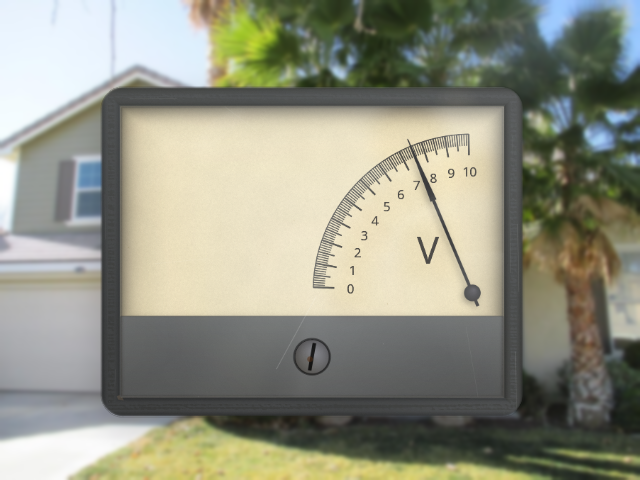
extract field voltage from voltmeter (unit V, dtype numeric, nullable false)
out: 7.5 V
